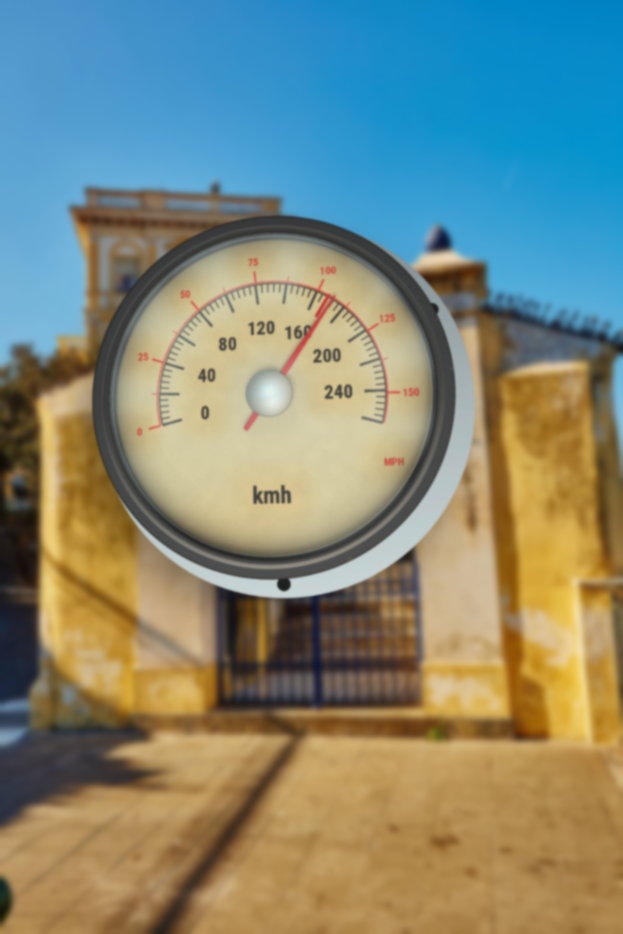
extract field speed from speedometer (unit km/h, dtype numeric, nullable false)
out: 172 km/h
